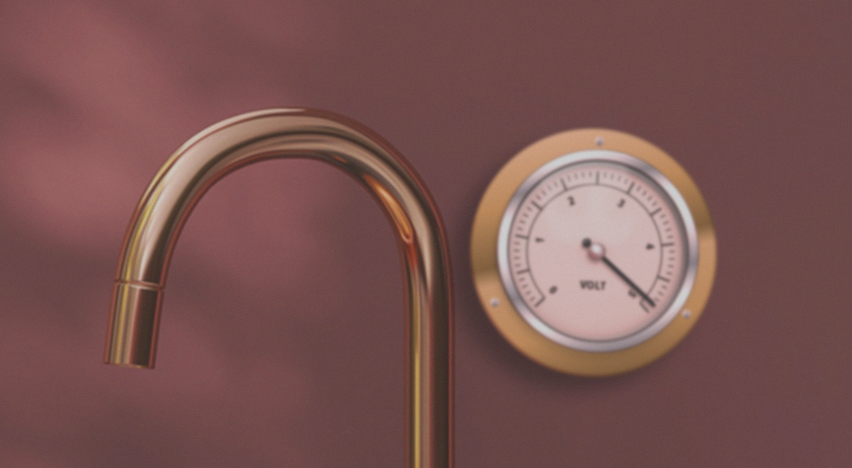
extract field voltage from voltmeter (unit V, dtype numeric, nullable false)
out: 4.9 V
